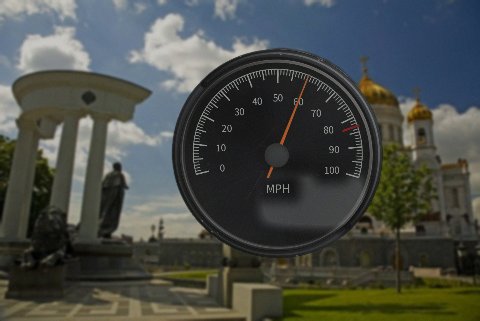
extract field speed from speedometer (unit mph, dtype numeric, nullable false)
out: 60 mph
